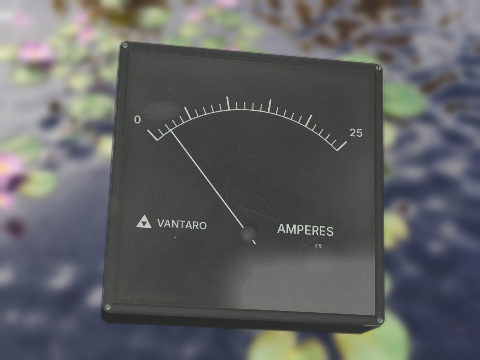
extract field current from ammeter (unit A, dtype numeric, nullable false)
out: 2 A
